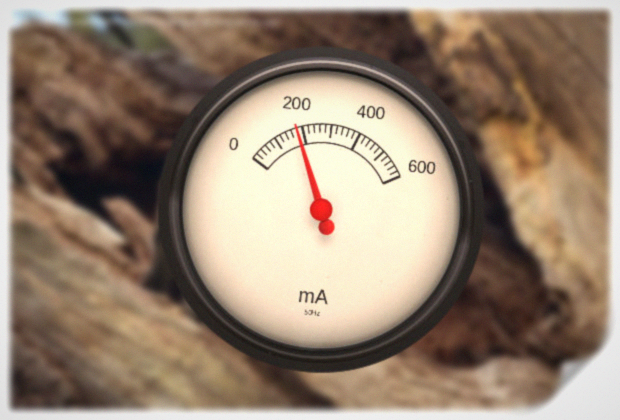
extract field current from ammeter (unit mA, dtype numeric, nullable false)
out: 180 mA
